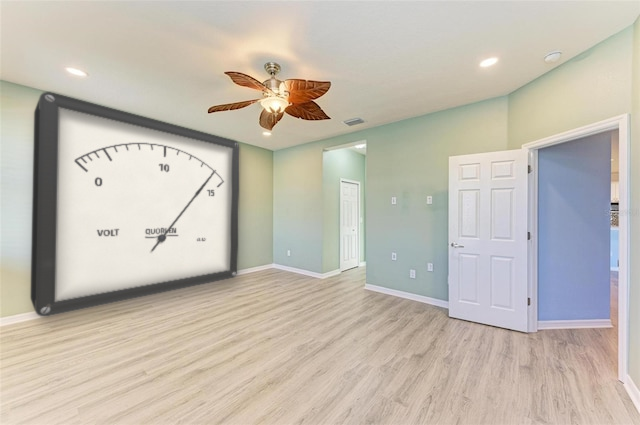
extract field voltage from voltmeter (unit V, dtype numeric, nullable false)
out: 14 V
